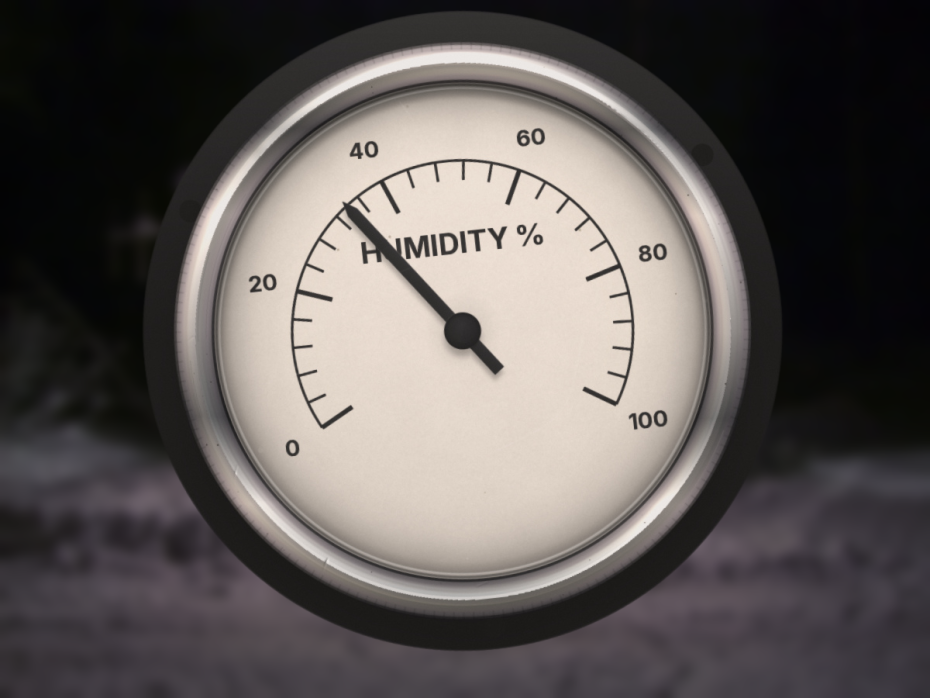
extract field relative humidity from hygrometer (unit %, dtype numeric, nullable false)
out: 34 %
